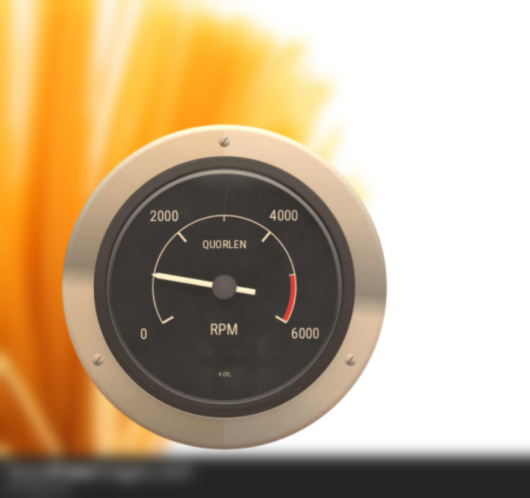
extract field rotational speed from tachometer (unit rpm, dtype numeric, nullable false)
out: 1000 rpm
